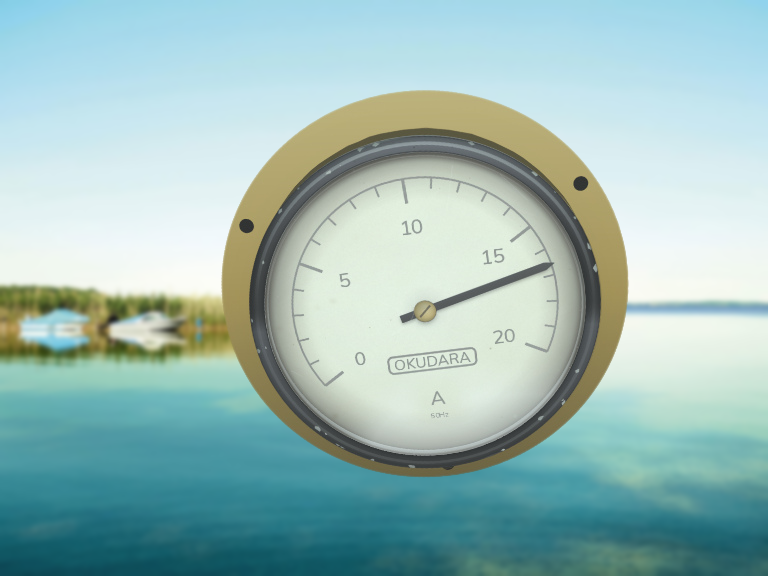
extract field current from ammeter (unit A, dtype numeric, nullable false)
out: 16.5 A
